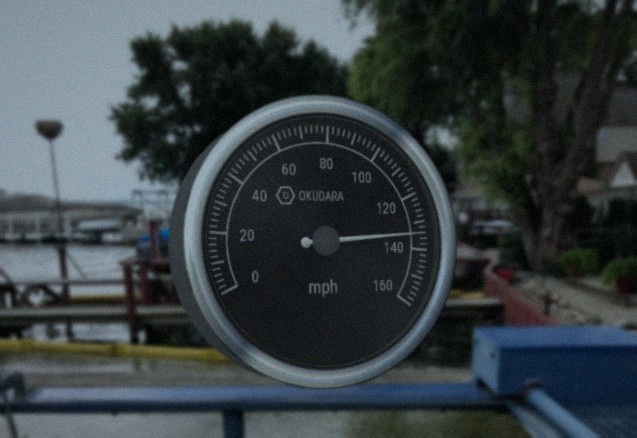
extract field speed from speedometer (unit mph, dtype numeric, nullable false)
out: 134 mph
